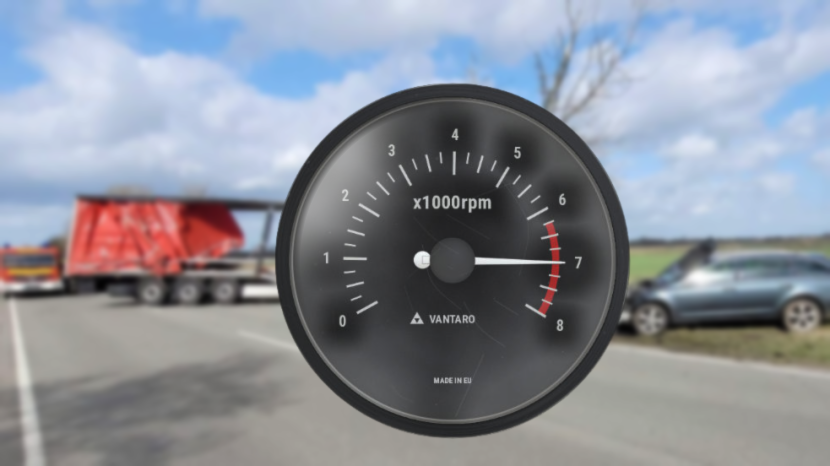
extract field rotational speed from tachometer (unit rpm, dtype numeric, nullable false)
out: 7000 rpm
